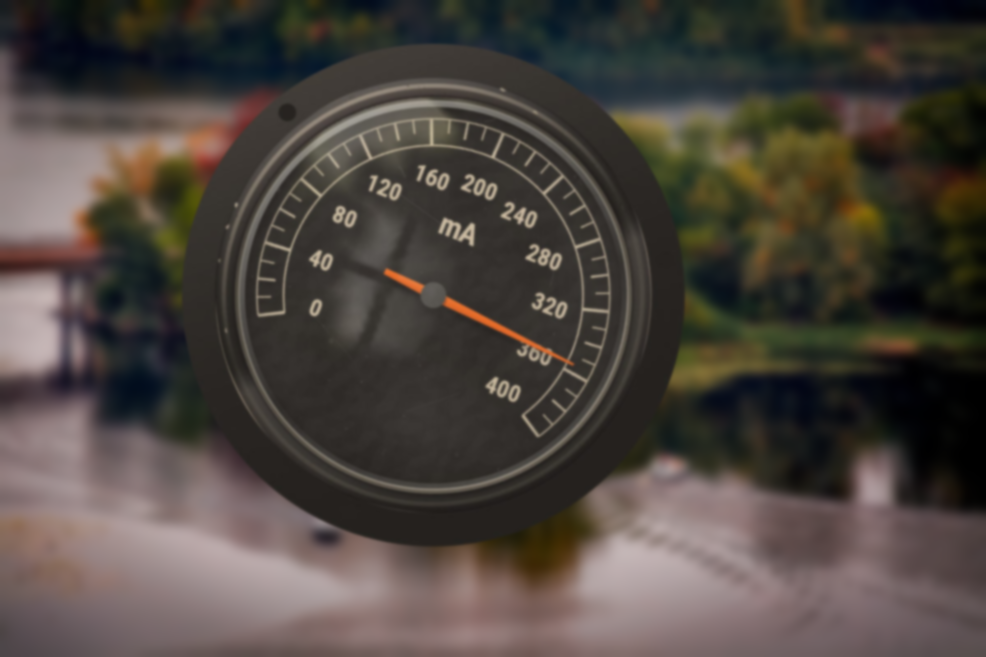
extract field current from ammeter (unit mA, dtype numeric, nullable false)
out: 355 mA
